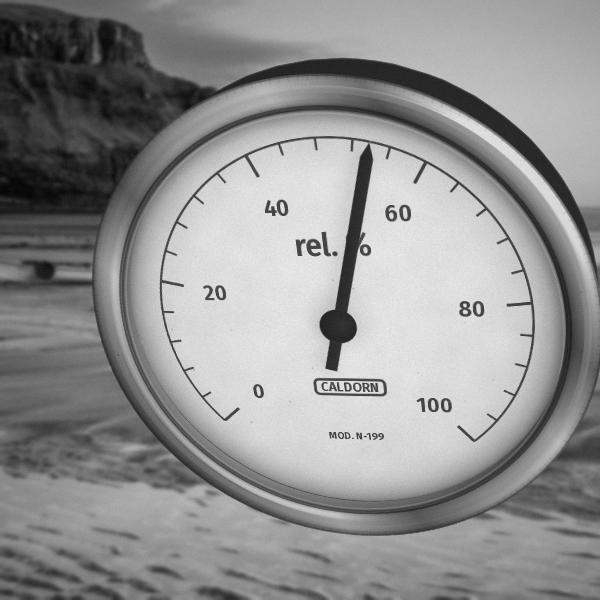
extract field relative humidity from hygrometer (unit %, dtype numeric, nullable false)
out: 54 %
